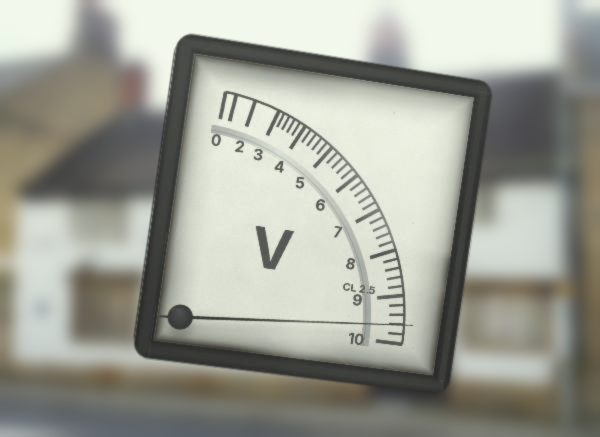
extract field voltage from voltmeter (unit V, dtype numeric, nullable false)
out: 9.6 V
